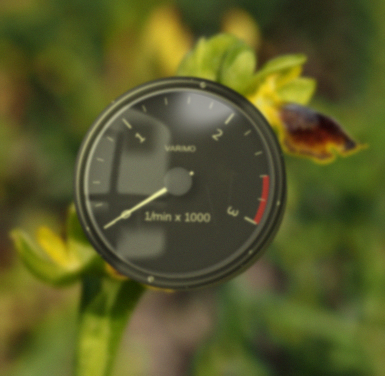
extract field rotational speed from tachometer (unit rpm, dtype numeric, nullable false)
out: 0 rpm
